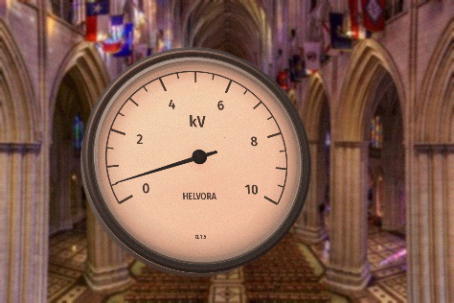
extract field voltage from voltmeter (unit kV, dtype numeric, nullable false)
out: 0.5 kV
